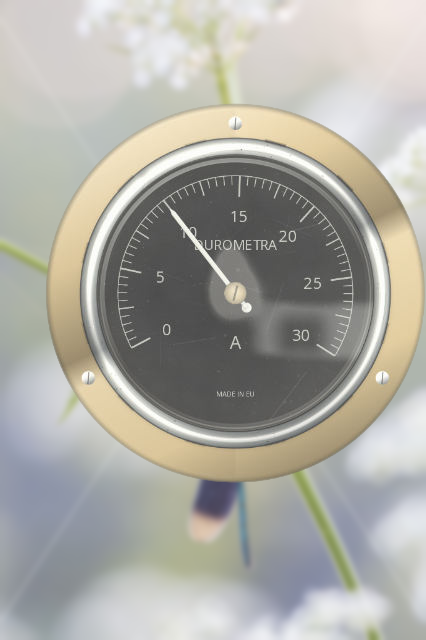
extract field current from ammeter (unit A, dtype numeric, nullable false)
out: 10 A
